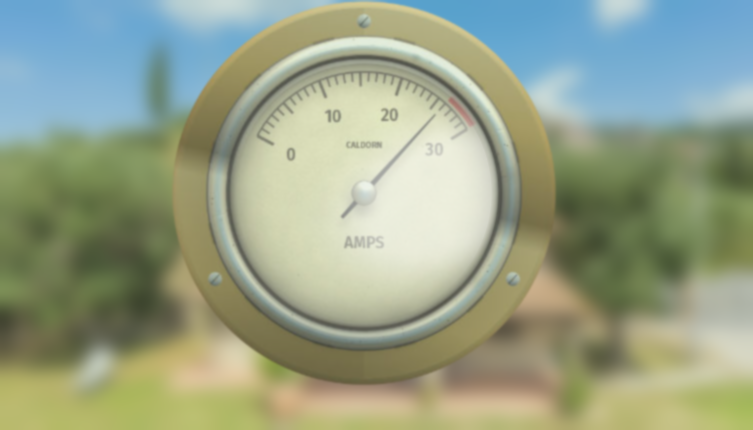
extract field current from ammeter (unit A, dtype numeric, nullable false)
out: 26 A
